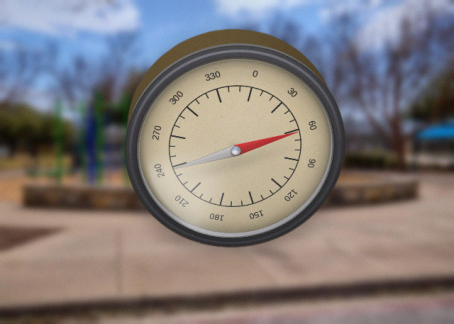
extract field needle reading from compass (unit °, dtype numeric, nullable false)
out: 60 °
